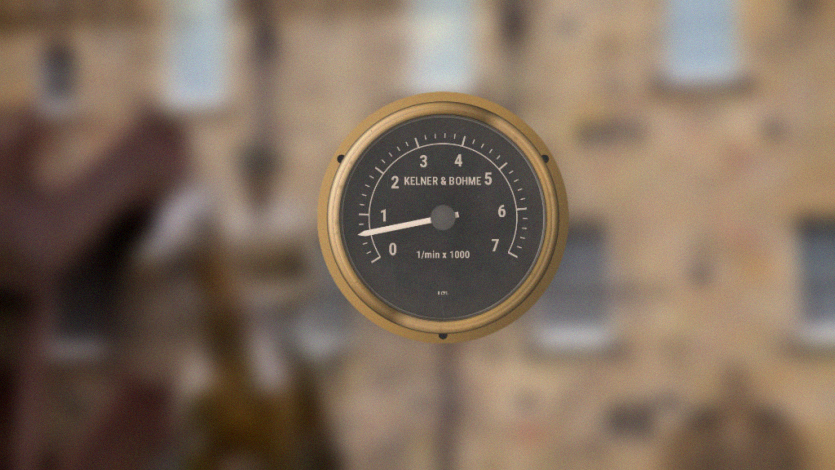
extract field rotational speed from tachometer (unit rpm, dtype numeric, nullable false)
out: 600 rpm
